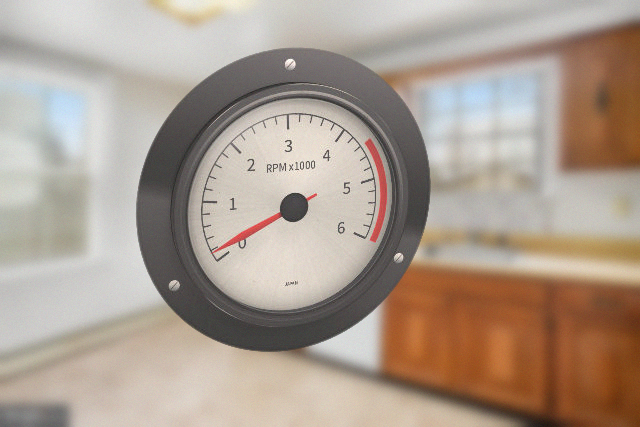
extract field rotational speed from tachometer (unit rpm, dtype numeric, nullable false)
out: 200 rpm
